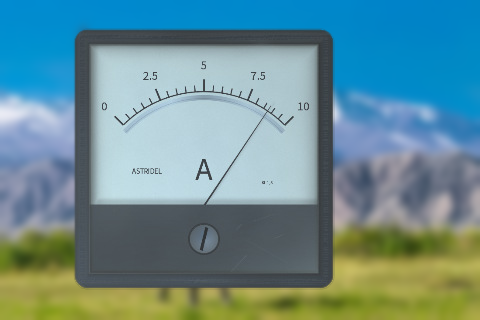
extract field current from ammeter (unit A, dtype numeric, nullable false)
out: 8.75 A
